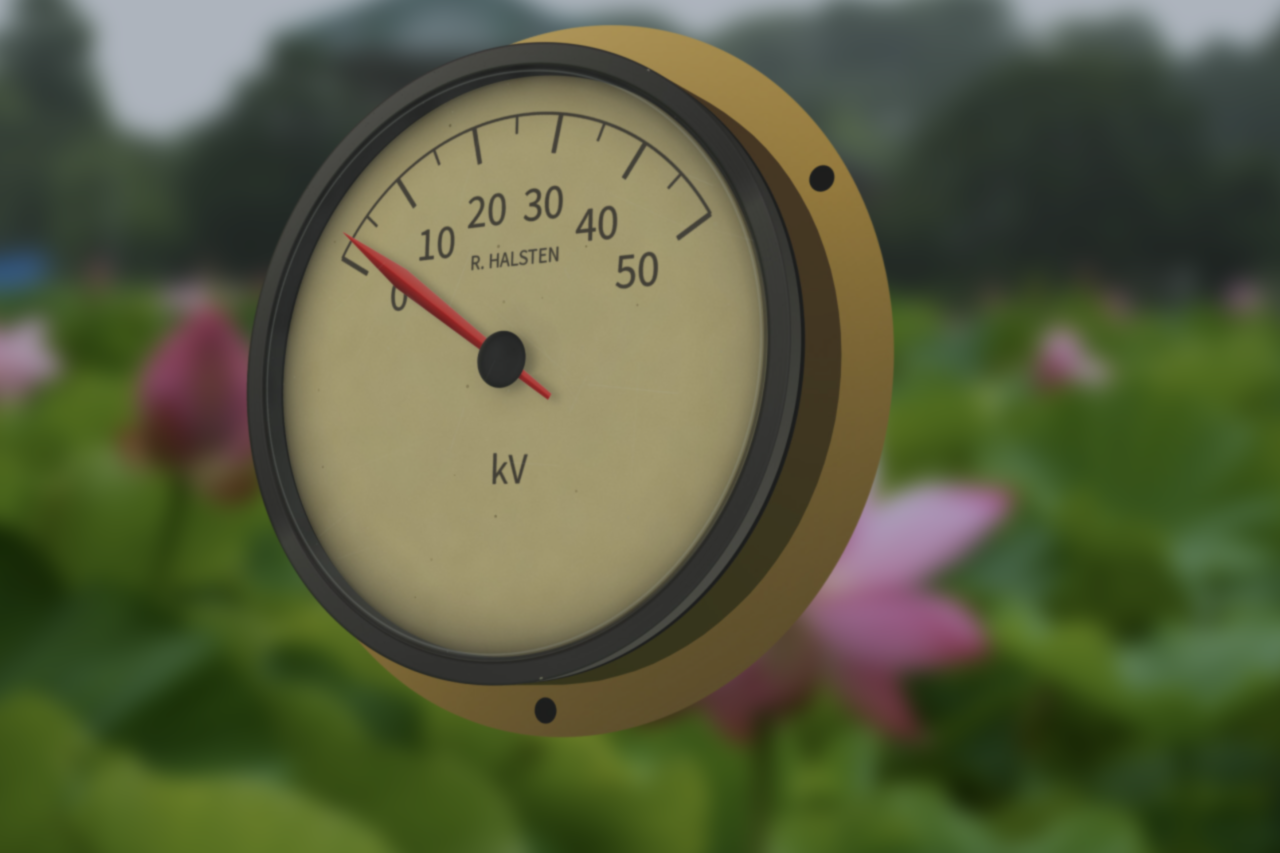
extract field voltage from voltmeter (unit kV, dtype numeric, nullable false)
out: 2.5 kV
